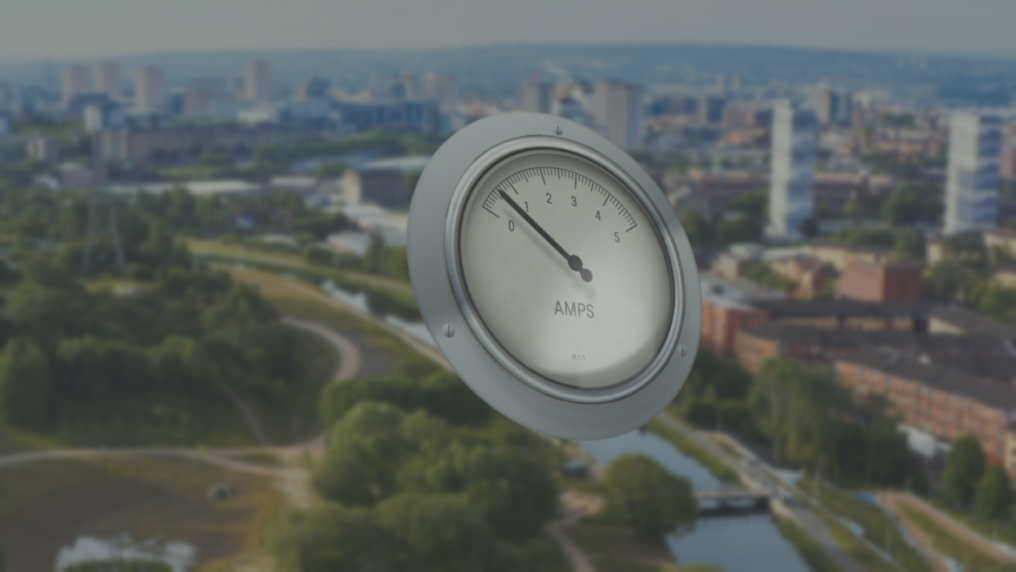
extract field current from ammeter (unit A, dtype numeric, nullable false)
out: 0.5 A
